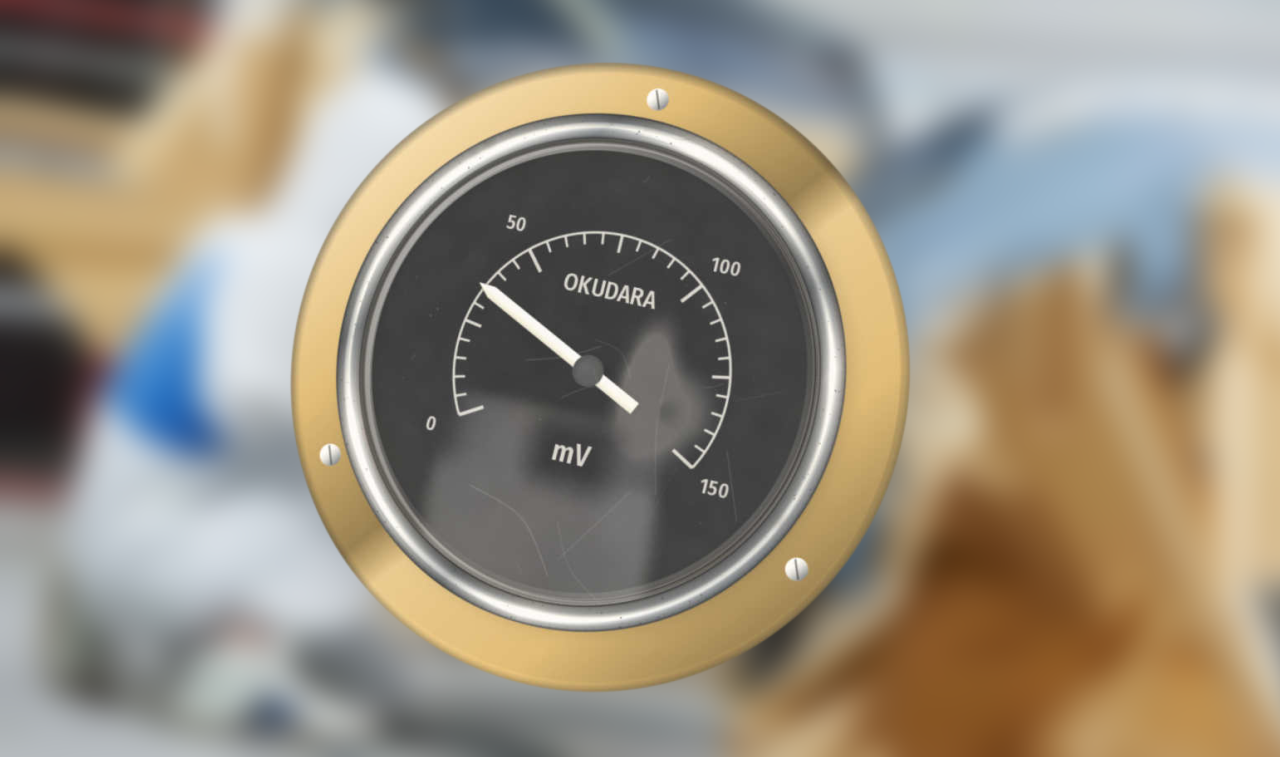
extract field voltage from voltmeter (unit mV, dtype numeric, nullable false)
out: 35 mV
